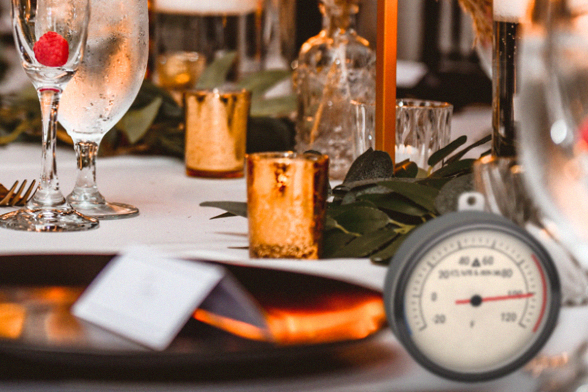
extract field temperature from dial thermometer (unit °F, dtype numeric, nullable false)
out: 100 °F
